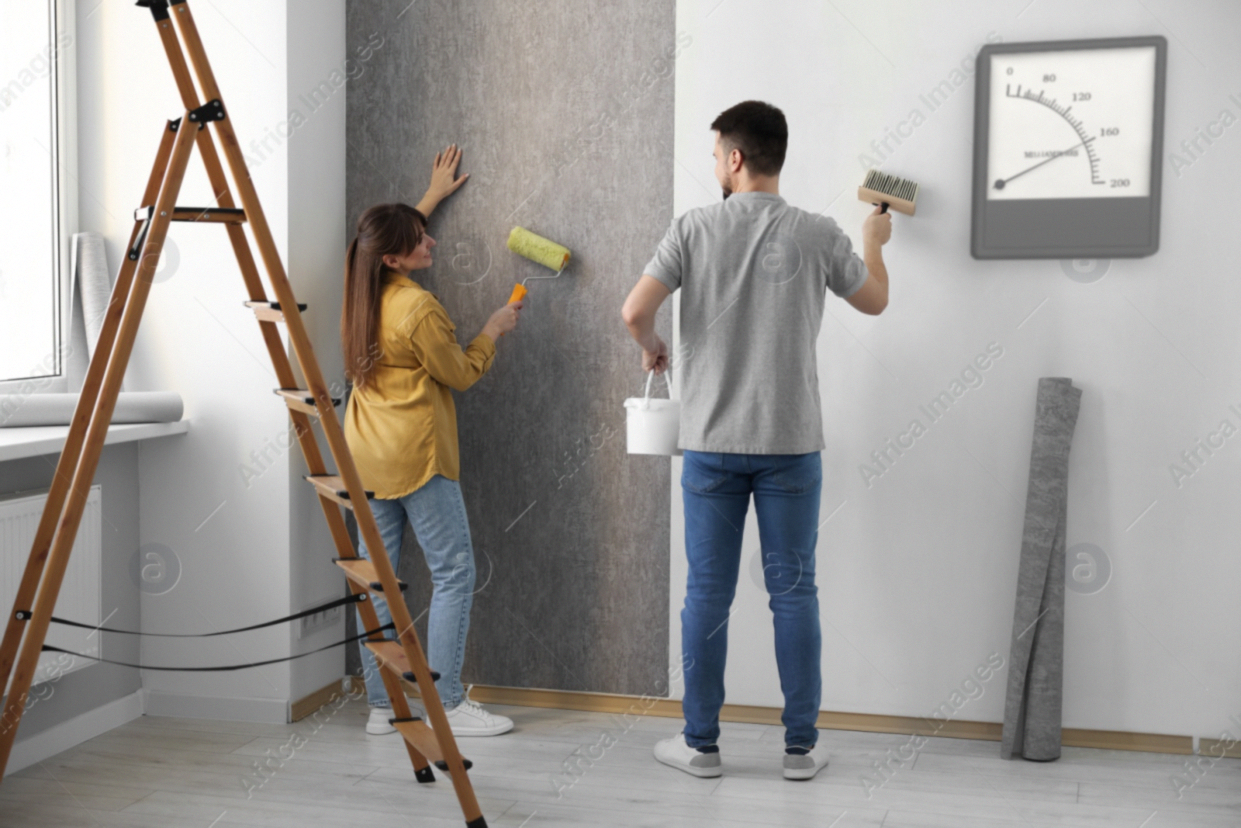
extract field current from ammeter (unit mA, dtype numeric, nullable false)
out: 160 mA
